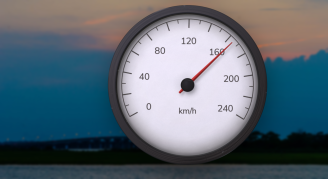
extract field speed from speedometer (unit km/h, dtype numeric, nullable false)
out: 165 km/h
